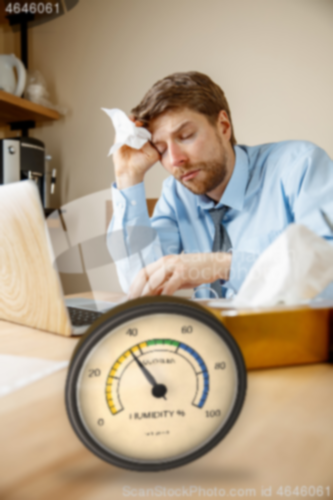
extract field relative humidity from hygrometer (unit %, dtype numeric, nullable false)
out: 36 %
